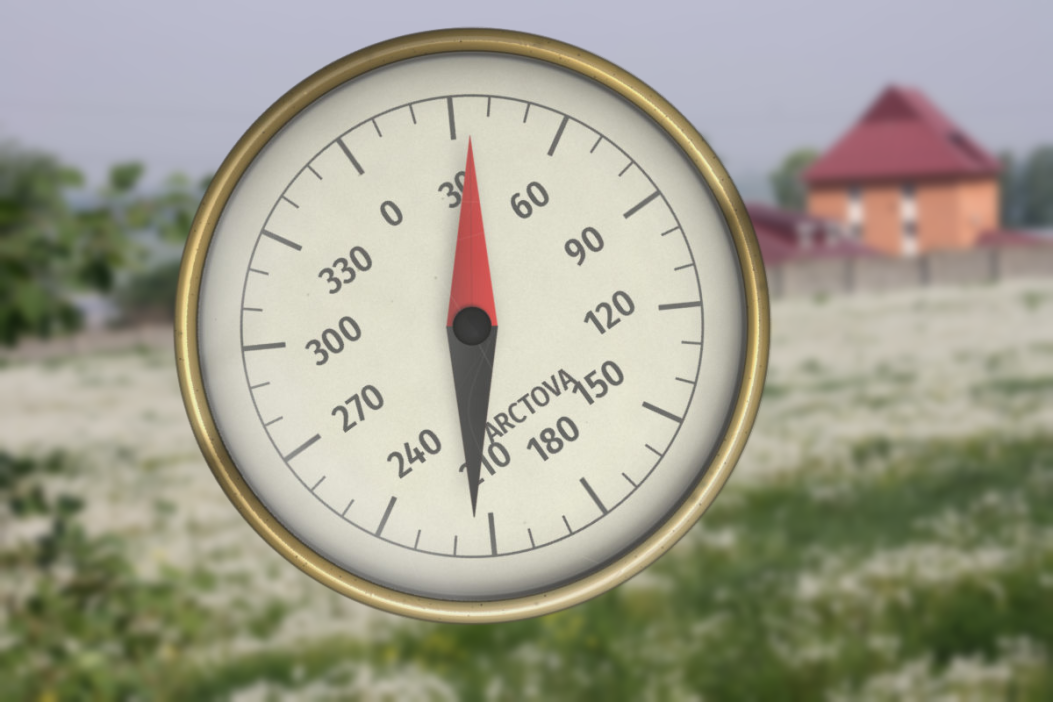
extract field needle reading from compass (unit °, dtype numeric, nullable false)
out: 35 °
